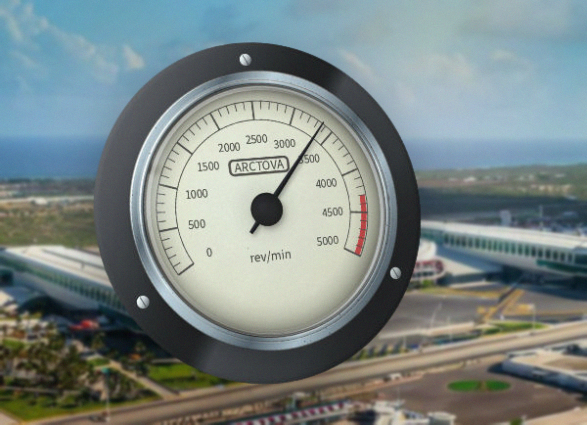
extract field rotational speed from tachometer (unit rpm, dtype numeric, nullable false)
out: 3350 rpm
